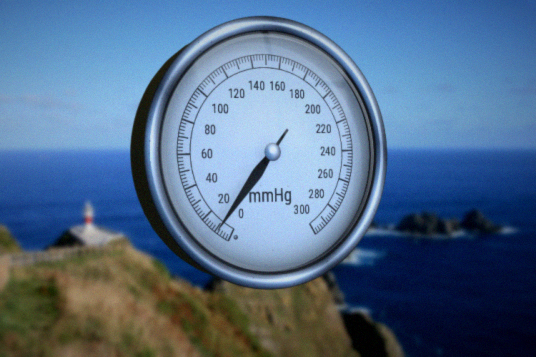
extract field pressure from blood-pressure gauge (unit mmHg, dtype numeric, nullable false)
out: 10 mmHg
